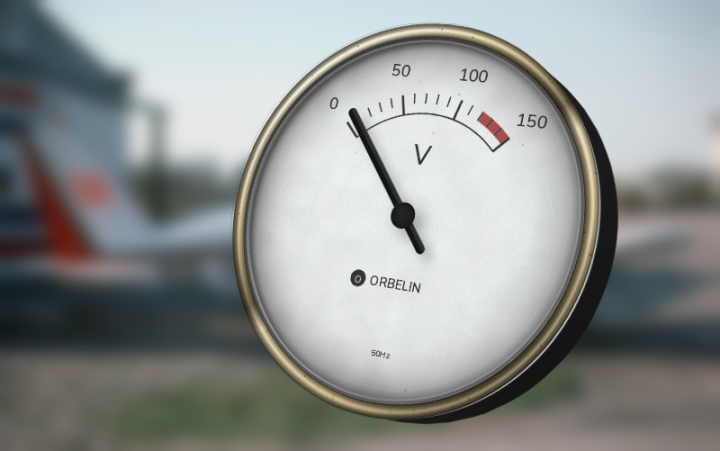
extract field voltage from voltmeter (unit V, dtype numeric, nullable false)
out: 10 V
